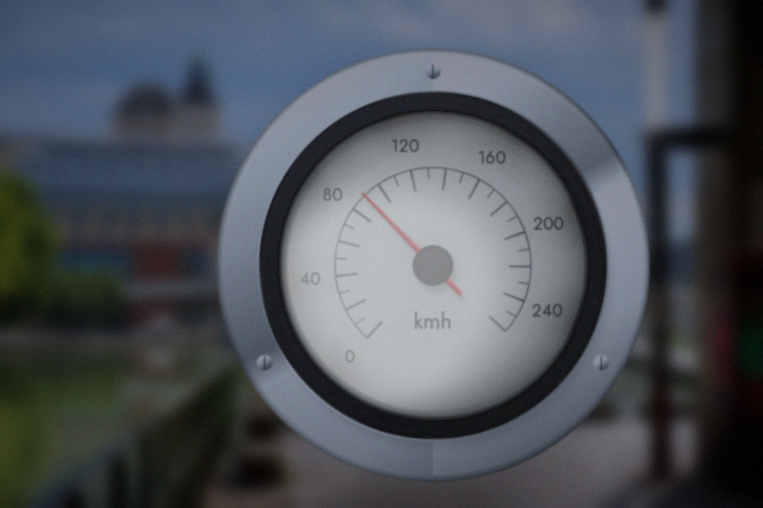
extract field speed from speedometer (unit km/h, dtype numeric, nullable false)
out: 90 km/h
